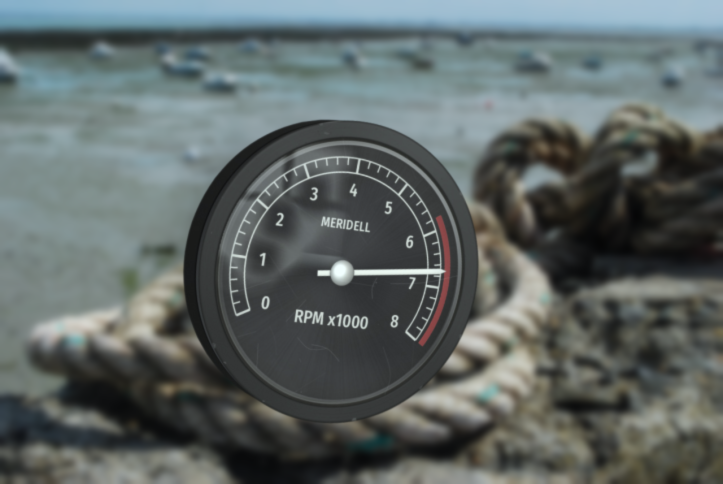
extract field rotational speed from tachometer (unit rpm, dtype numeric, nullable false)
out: 6700 rpm
